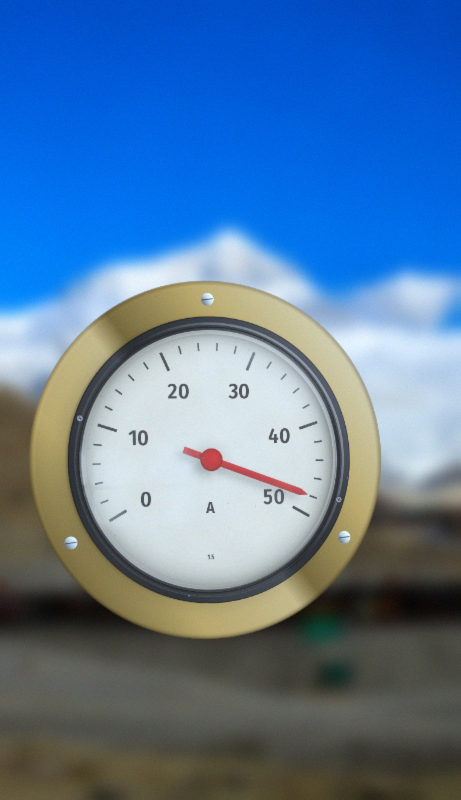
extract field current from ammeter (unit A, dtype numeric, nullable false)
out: 48 A
